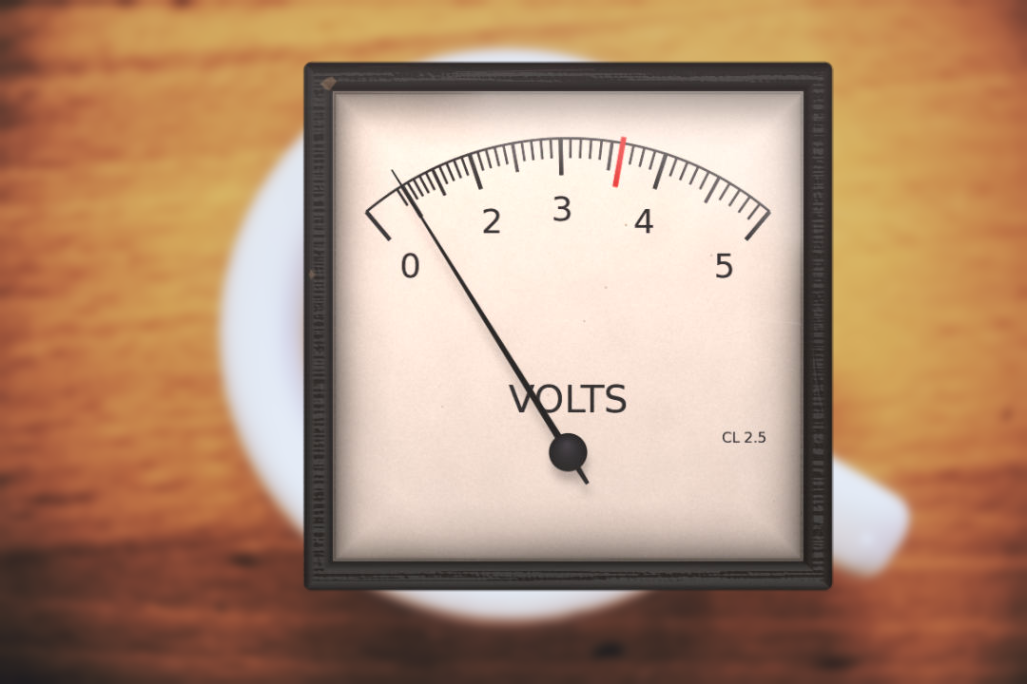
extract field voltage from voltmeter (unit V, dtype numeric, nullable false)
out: 1 V
